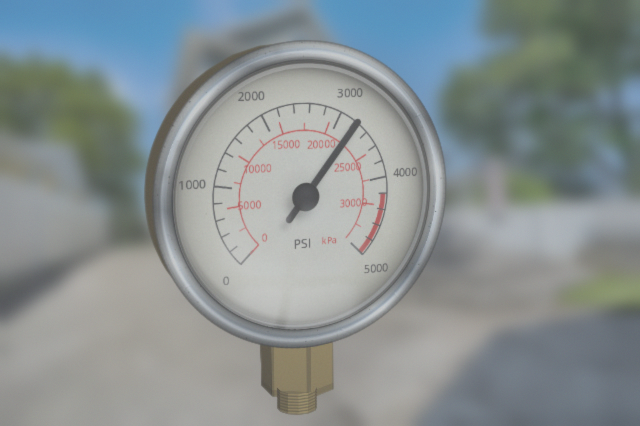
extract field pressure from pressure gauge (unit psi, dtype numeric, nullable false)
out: 3200 psi
